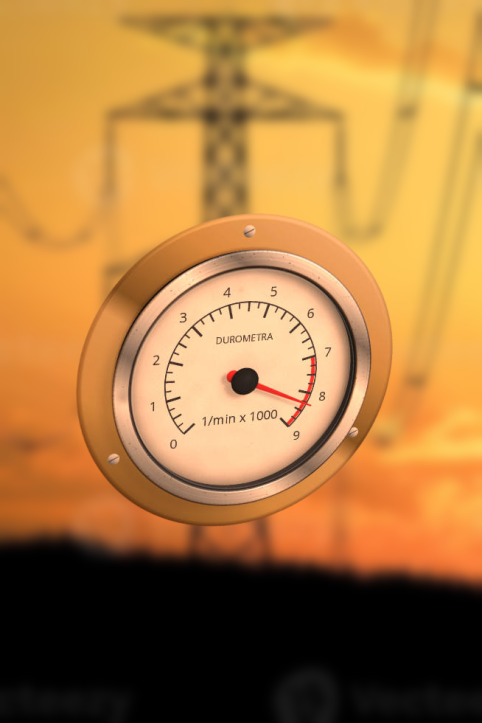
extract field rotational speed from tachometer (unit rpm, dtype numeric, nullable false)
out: 8250 rpm
